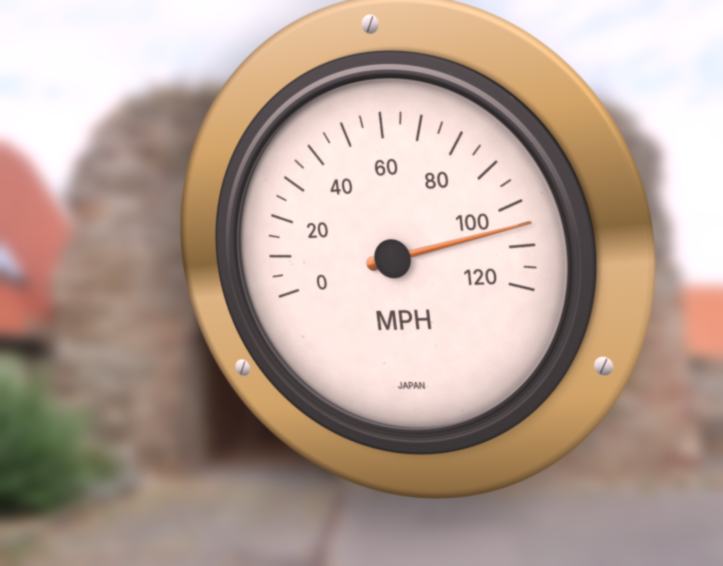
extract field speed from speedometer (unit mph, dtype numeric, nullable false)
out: 105 mph
